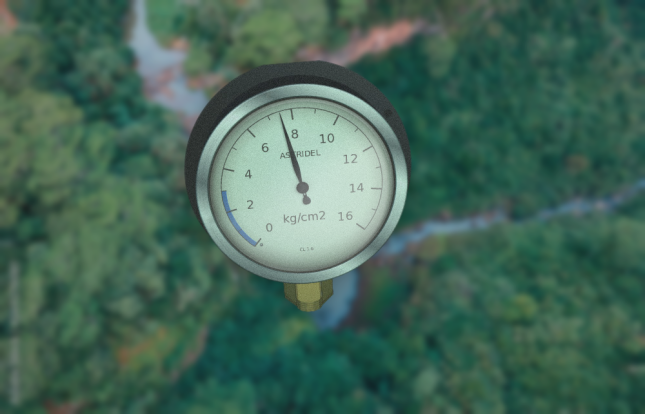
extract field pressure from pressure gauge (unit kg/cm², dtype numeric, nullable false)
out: 7.5 kg/cm²
